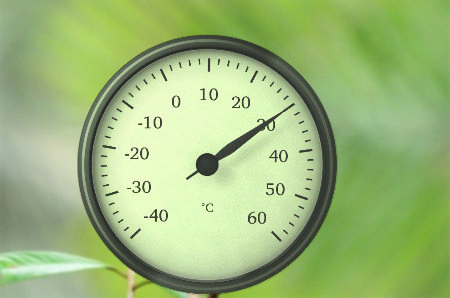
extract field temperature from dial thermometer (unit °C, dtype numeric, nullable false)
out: 30 °C
